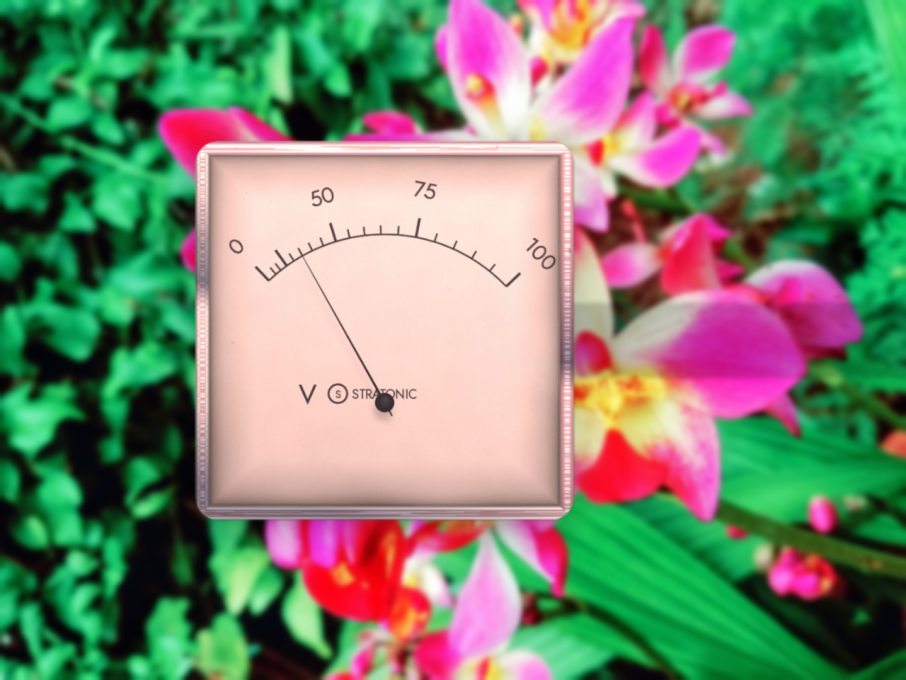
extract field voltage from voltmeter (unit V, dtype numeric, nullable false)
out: 35 V
